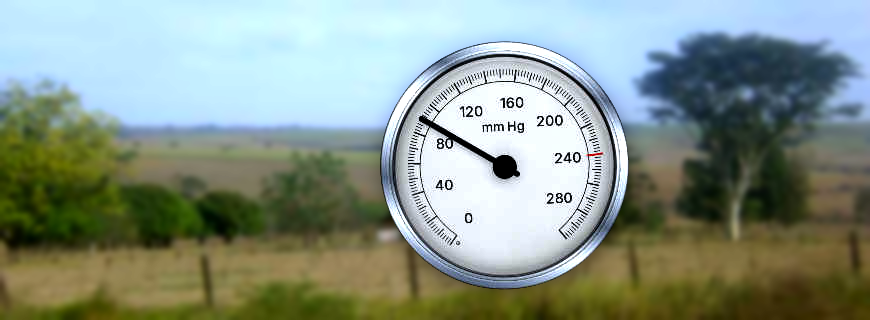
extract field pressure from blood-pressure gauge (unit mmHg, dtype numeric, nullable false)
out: 90 mmHg
